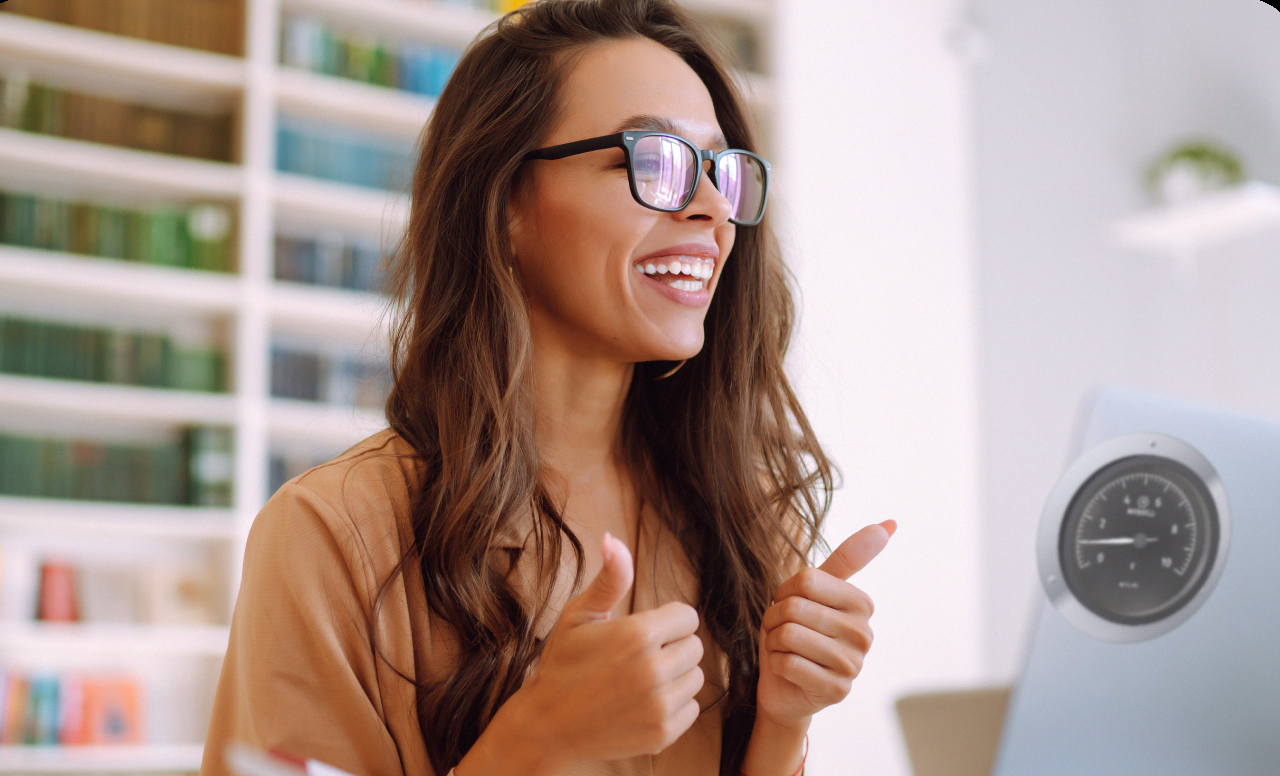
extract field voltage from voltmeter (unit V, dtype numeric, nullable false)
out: 1 V
